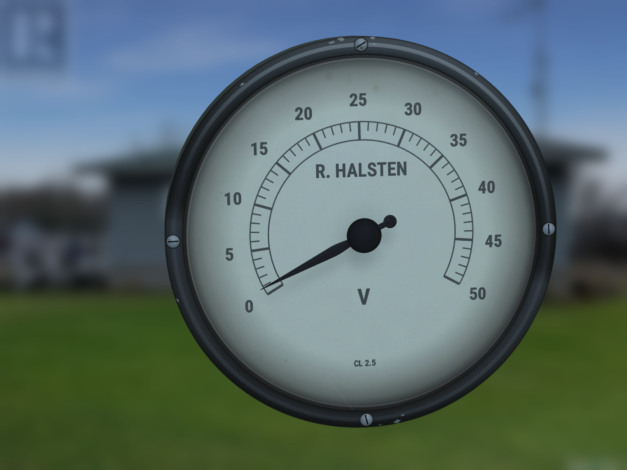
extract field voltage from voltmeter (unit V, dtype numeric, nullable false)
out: 1 V
